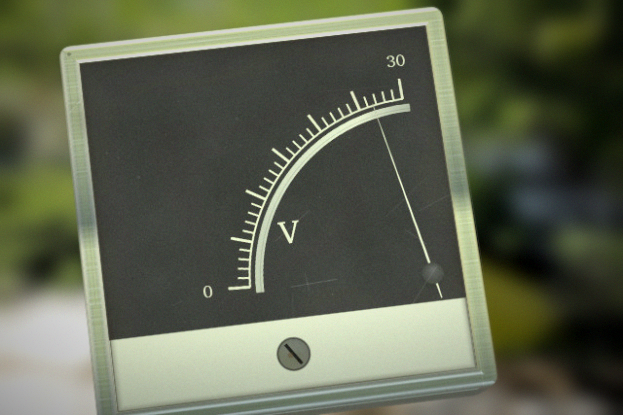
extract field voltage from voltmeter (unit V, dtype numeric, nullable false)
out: 26.5 V
